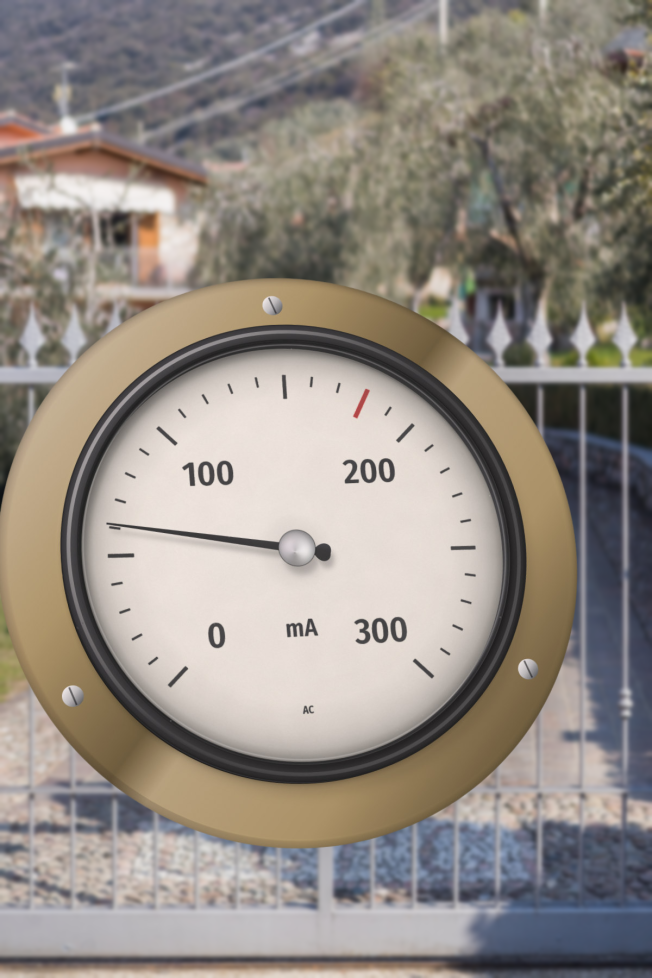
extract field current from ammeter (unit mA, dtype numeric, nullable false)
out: 60 mA
